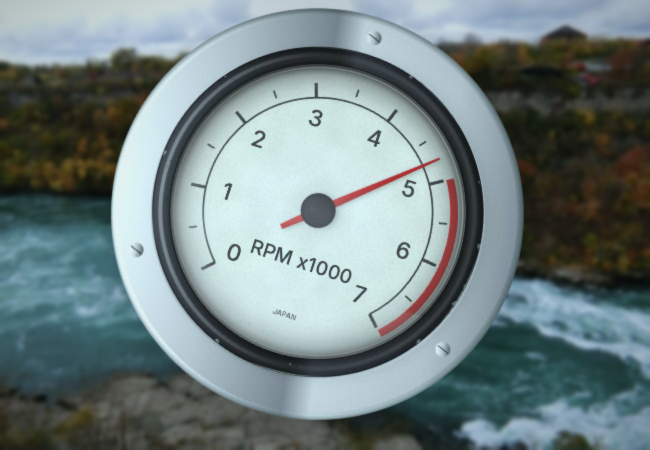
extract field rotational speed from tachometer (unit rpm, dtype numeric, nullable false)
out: 4750 rpm
